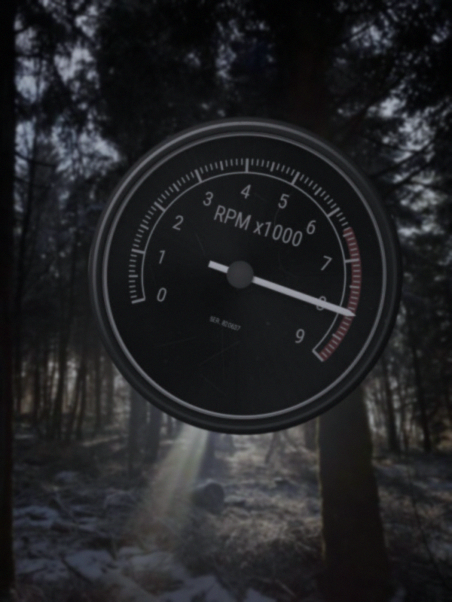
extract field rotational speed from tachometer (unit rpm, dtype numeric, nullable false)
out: 8000 rpm
